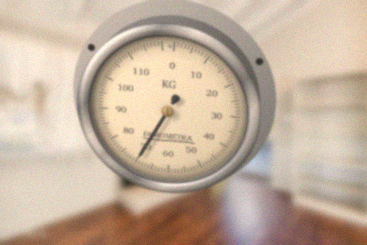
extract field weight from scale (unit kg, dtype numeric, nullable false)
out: 70 kg
